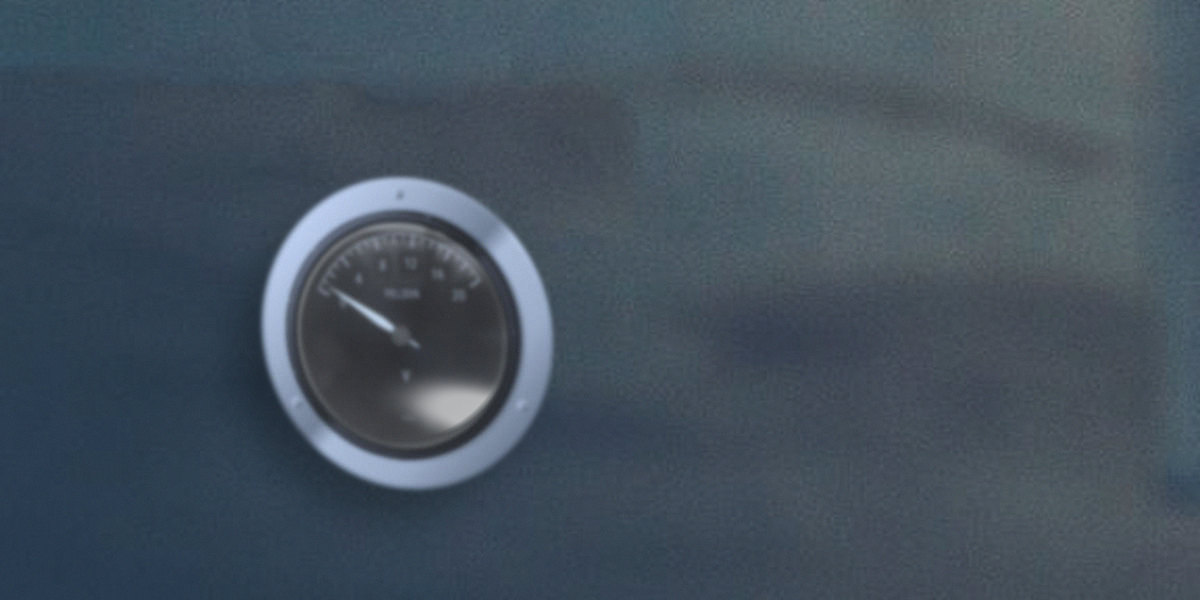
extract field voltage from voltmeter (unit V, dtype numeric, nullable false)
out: 1 V
